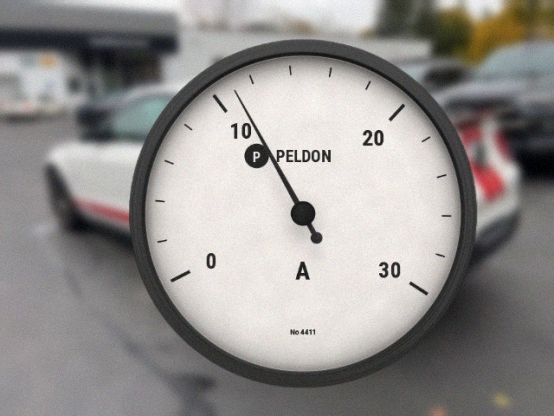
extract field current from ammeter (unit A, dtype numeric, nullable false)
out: 11 A
